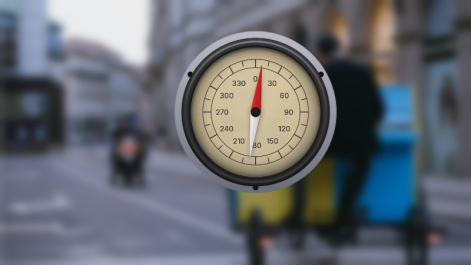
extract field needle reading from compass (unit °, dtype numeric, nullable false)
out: 7.5 °
